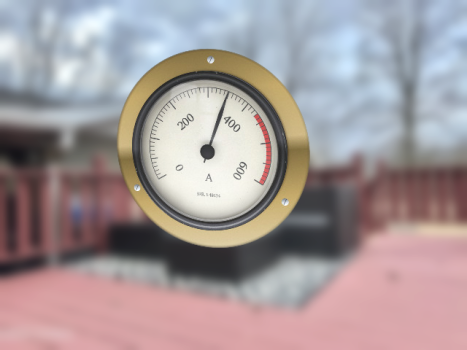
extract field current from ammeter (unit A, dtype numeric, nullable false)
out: 350 A
